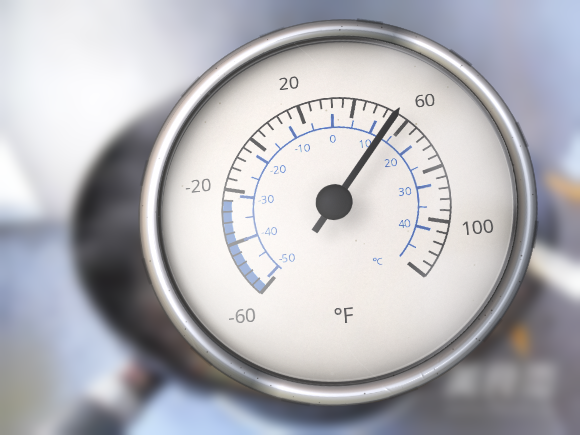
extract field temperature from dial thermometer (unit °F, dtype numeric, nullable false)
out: 56 °F
